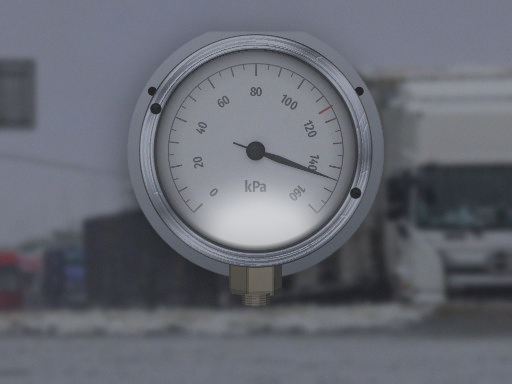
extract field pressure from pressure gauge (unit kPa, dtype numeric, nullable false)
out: 145 kPa
